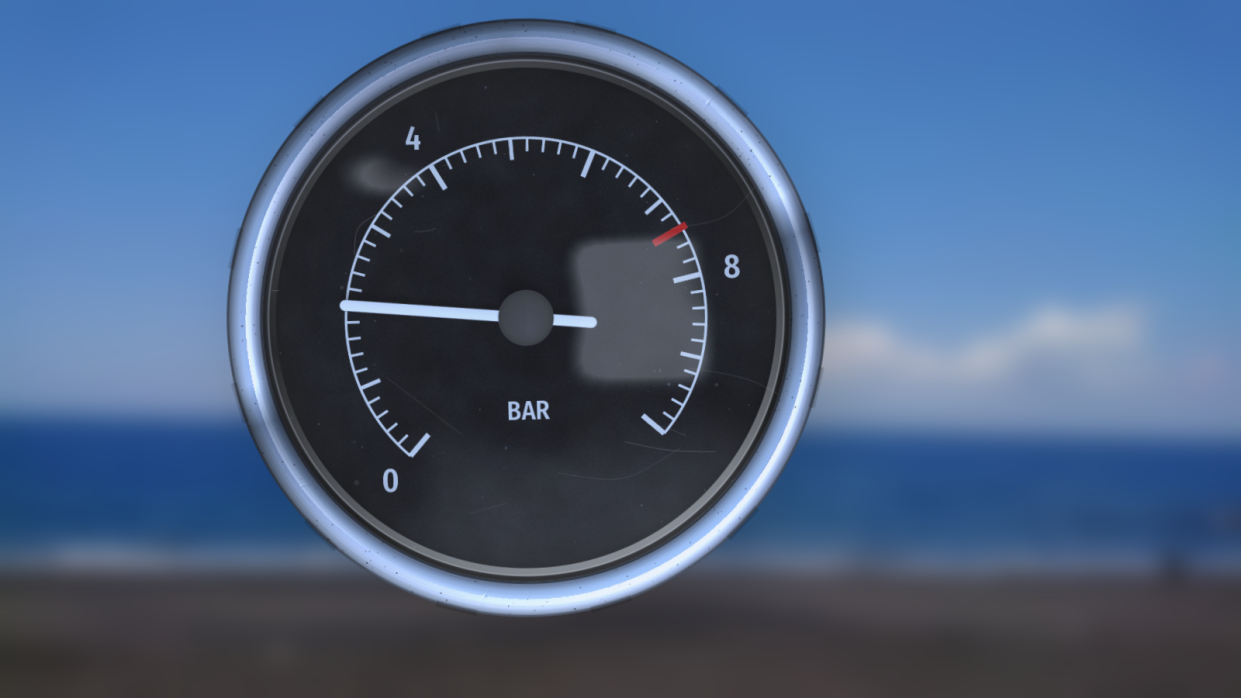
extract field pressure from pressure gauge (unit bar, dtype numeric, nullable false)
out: 2 bar
